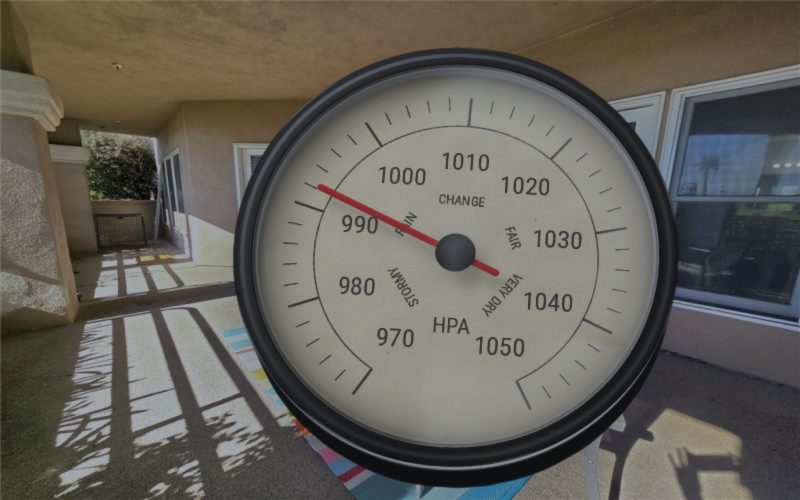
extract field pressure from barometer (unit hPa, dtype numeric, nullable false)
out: 992 hPa
